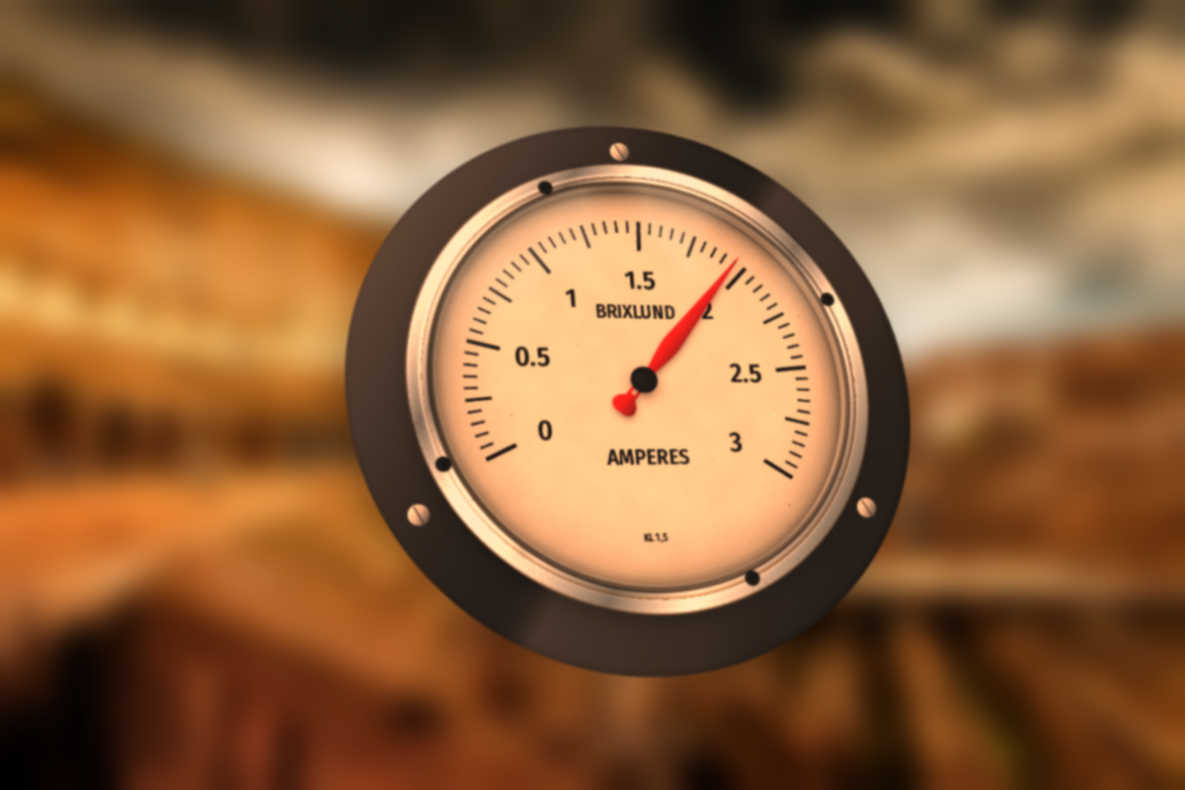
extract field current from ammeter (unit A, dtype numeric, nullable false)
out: 1.95 A
